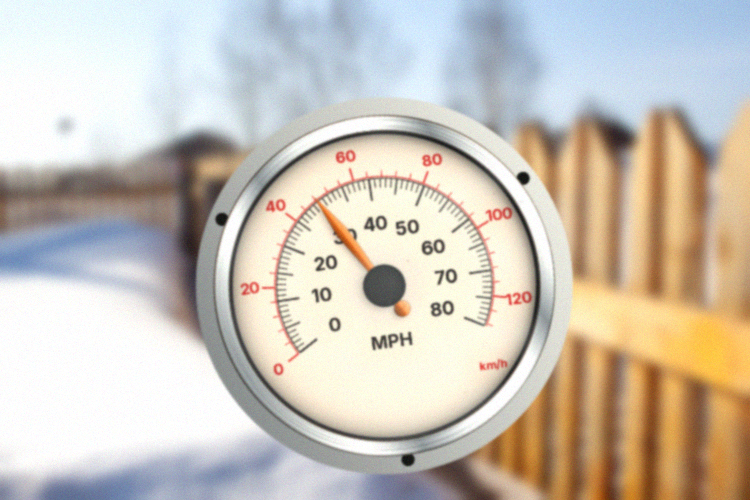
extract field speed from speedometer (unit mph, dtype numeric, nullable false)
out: 30 mph
